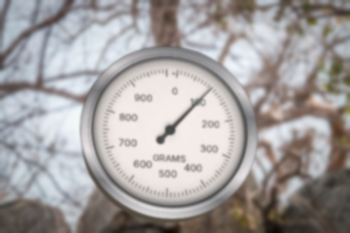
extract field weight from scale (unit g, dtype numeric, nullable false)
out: 100 g
